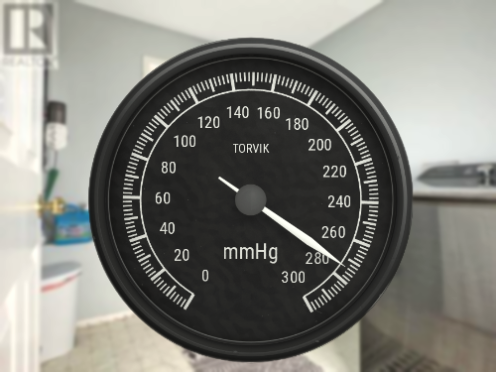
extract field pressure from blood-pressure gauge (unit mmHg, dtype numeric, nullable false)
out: 274 mmHg
